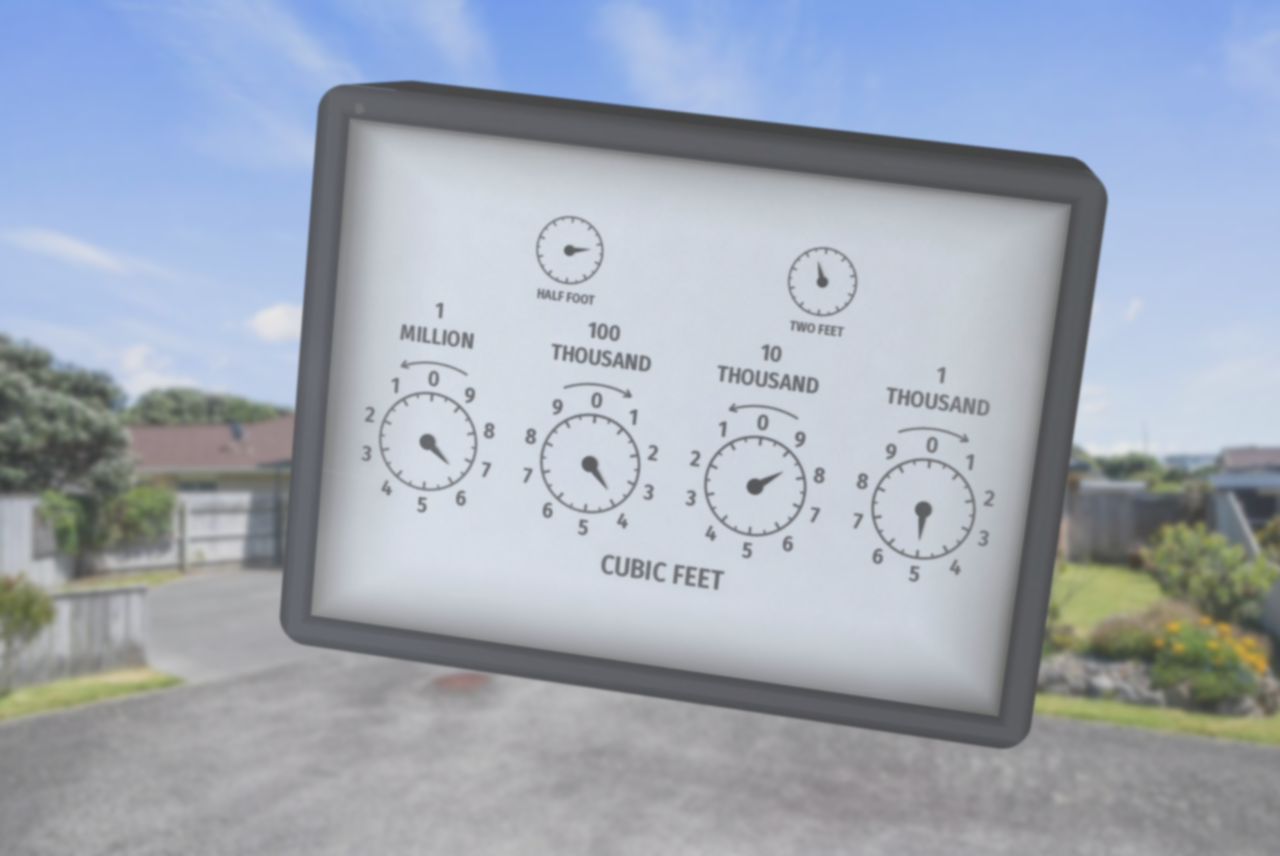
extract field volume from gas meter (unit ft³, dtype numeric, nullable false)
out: 638500 ft³
